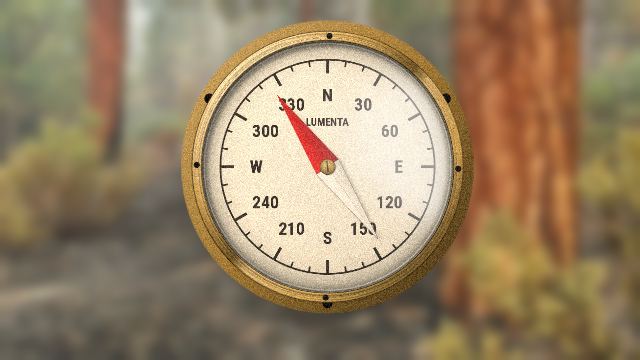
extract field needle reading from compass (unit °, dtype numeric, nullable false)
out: 325 °
